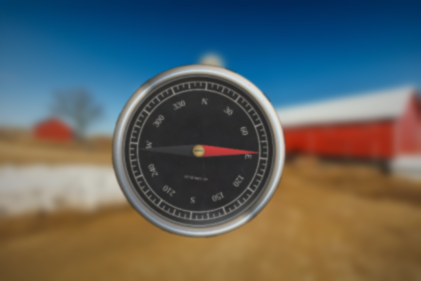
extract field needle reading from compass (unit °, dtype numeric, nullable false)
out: 85 °
